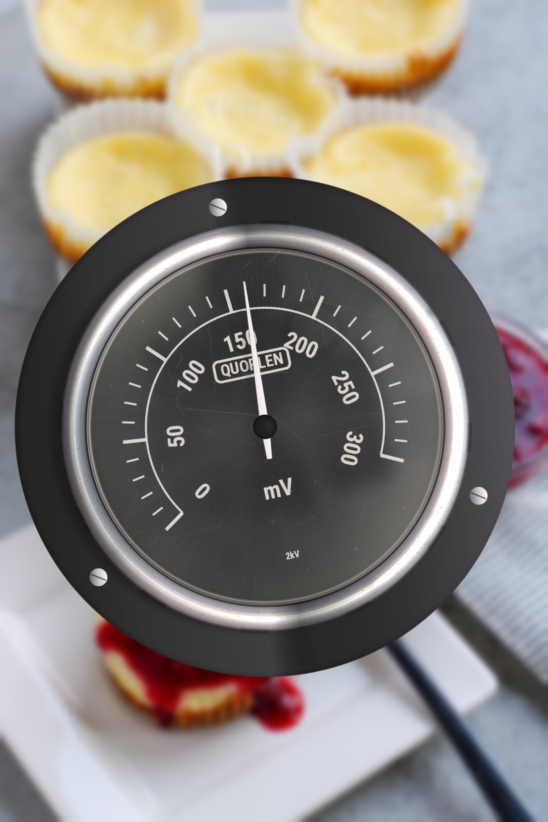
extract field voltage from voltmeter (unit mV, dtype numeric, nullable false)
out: 160 mV
